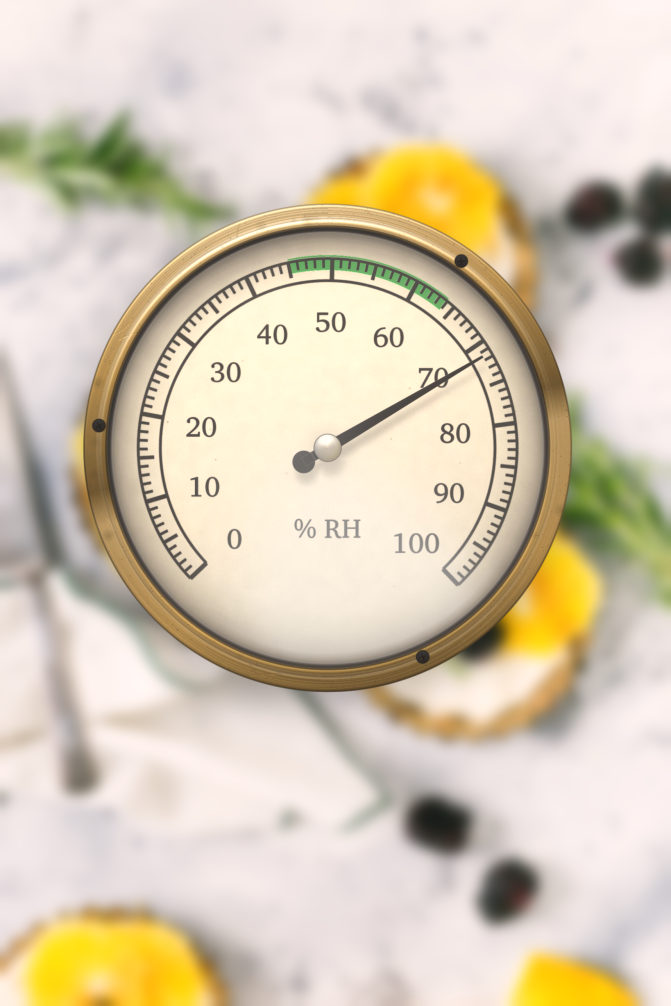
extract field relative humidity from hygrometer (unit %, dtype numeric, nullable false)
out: 71.5 %
